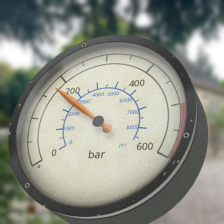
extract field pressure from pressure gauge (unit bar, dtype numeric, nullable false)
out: 175 bar
